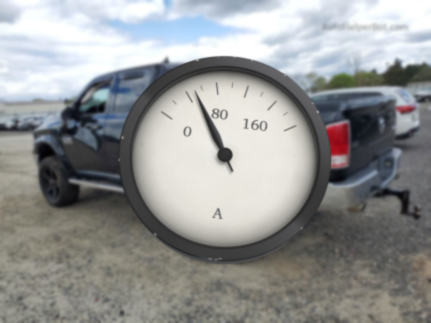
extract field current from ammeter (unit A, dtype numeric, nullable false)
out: 50 A
